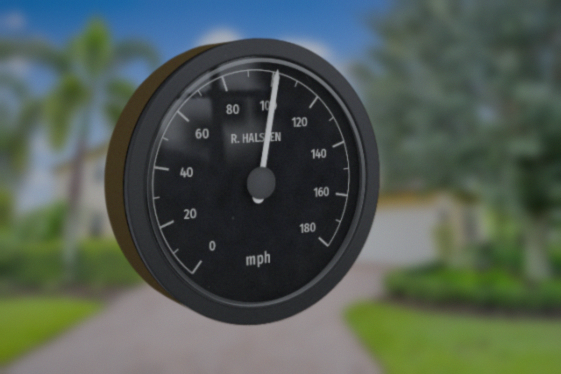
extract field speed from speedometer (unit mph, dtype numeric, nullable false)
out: 100 mph
